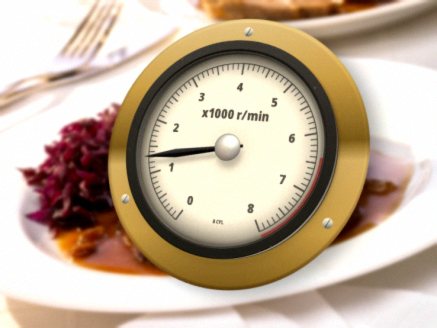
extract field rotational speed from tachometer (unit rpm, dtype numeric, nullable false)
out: 1300 rpm
